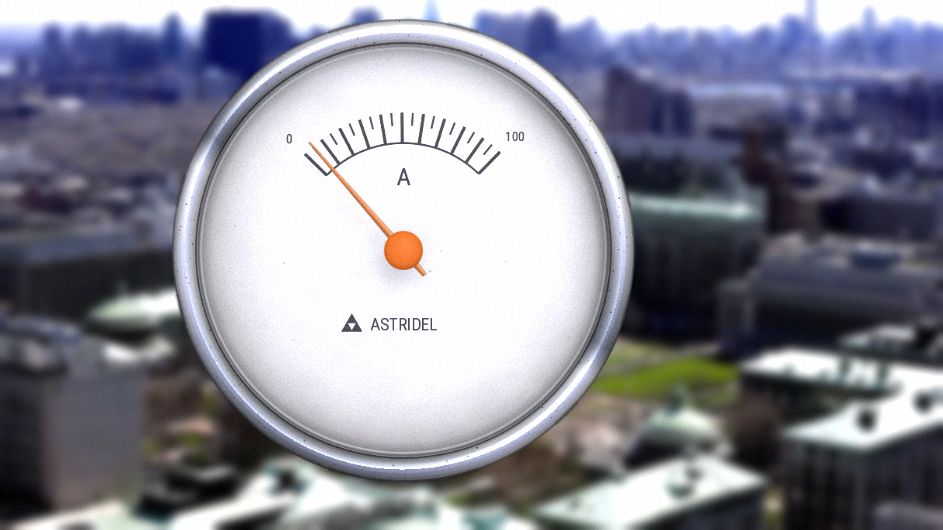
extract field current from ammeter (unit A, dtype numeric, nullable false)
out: 5 A
